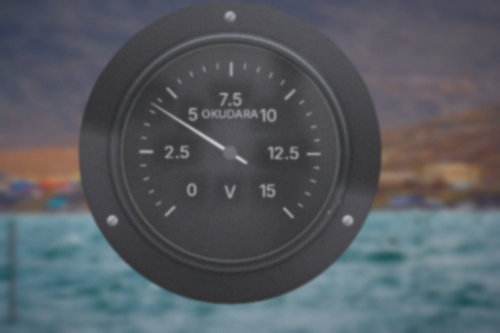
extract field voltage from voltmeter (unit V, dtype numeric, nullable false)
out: 4.25 V
